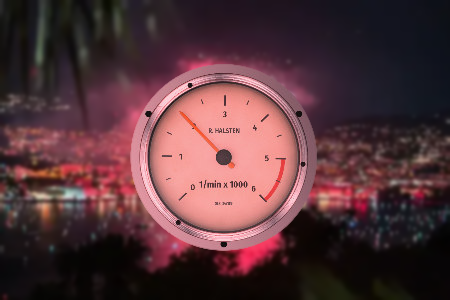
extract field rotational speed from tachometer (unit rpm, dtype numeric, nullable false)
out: 2000 rpm
